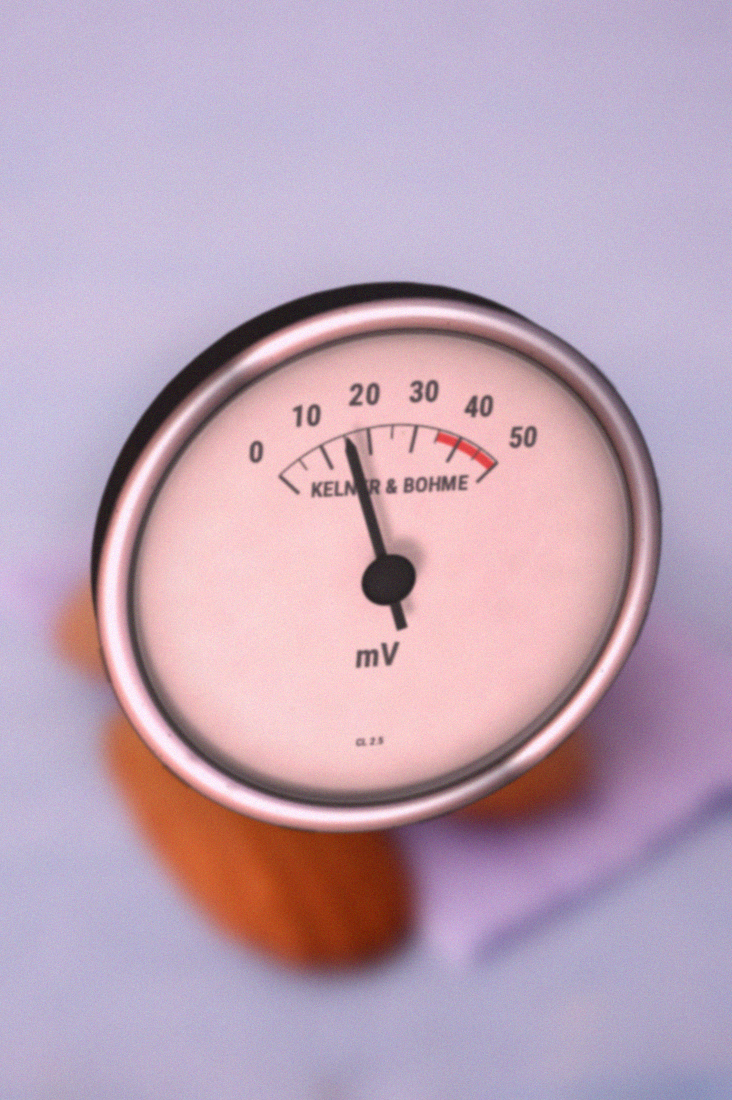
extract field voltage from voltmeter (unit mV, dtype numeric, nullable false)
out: 15 mV
